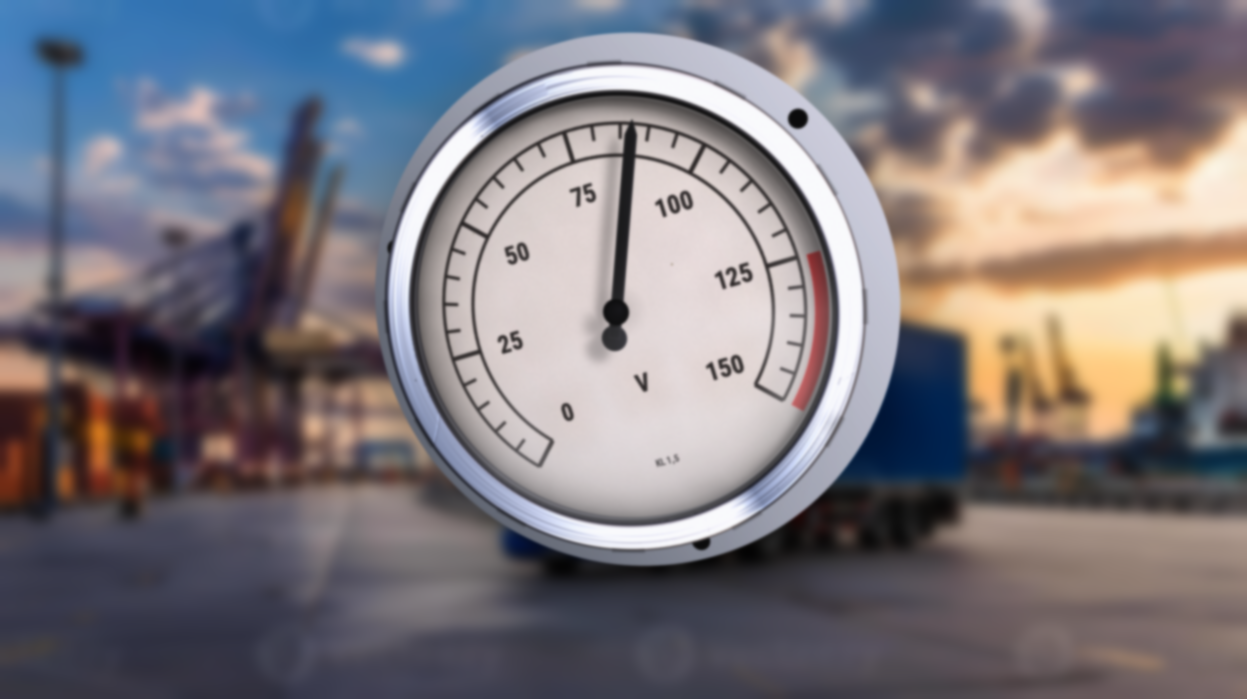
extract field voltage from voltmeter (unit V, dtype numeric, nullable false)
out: 87.5 V
